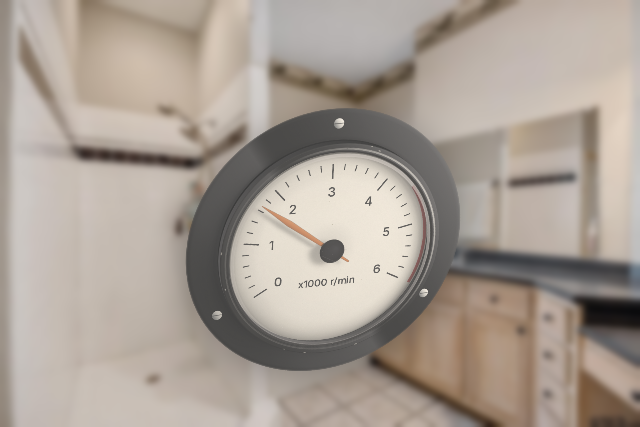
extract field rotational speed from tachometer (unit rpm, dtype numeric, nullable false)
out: 1700 rpm
